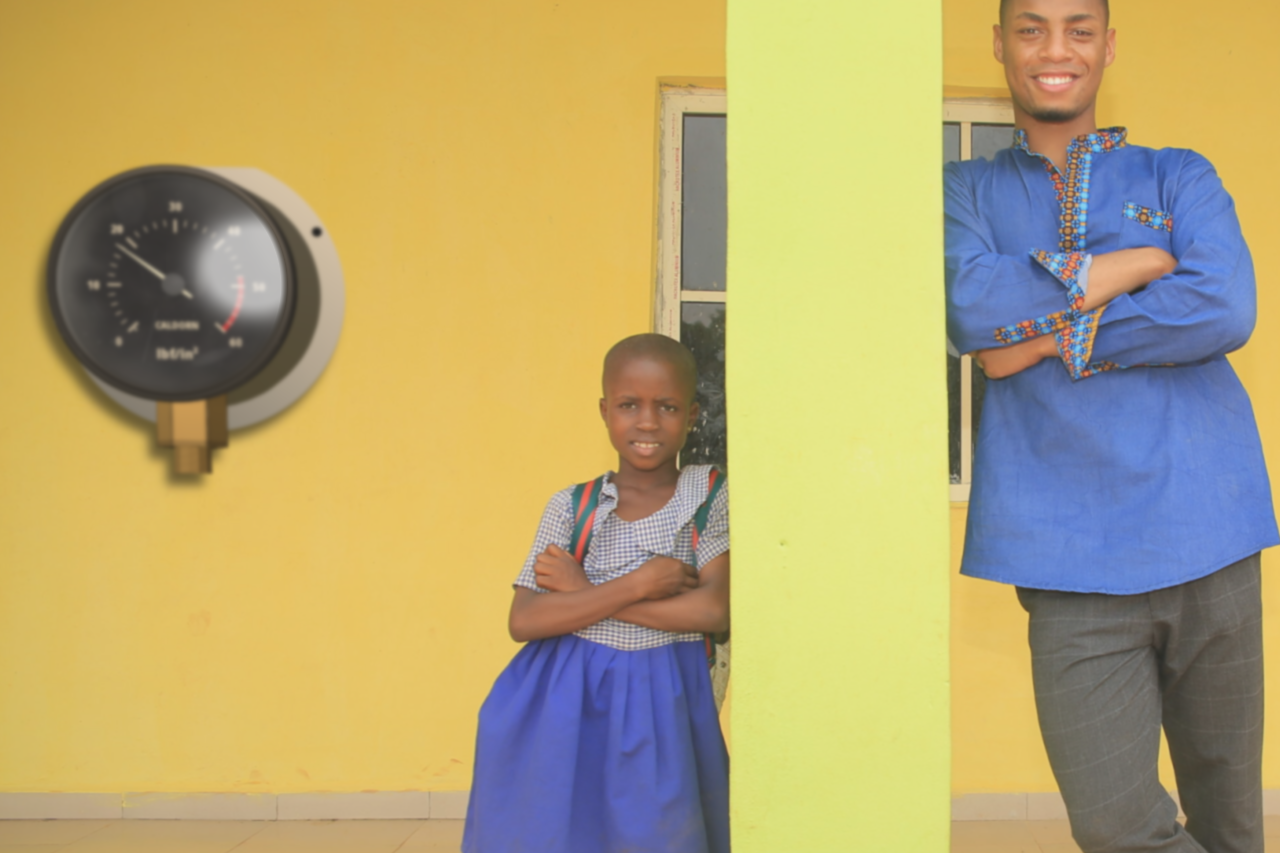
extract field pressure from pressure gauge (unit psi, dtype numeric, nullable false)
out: 18 psi
